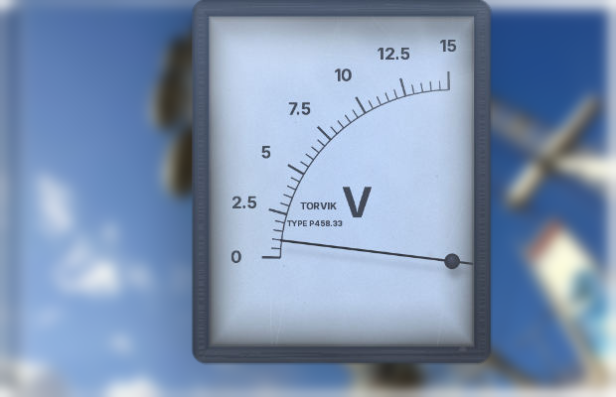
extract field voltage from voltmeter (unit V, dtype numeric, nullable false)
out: 1 V
